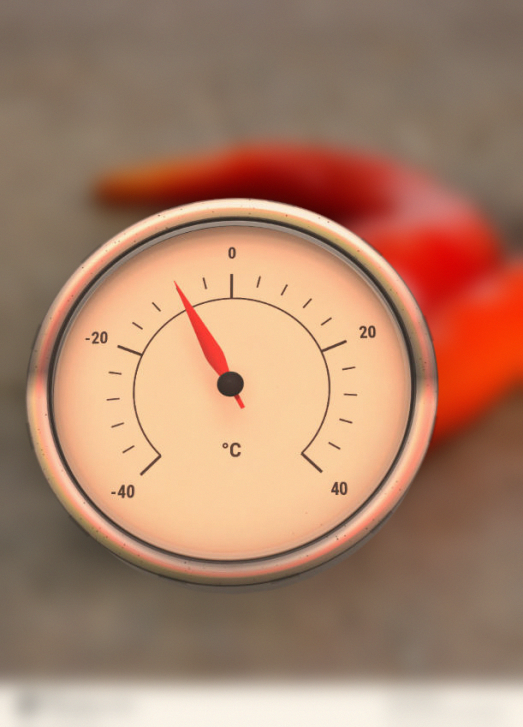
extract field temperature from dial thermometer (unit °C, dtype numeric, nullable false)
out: -8 °C
